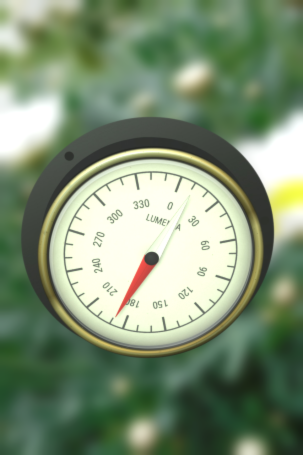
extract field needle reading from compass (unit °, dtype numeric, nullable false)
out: 190 °
